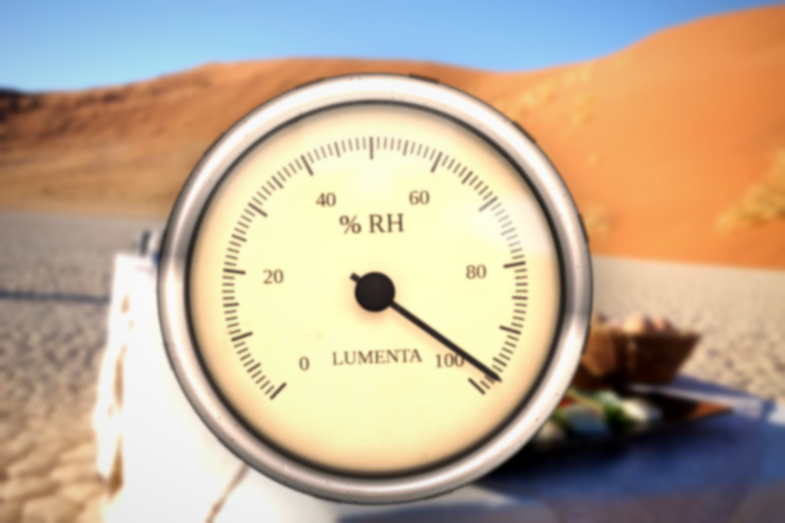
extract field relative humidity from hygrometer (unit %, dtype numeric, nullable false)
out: 97 %
